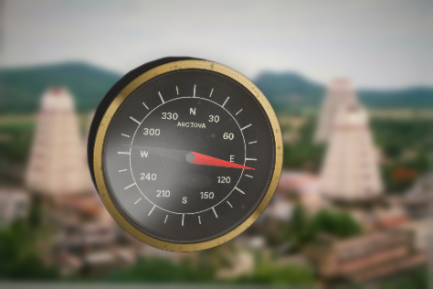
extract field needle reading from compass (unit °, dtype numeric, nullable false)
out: 97.5 °
